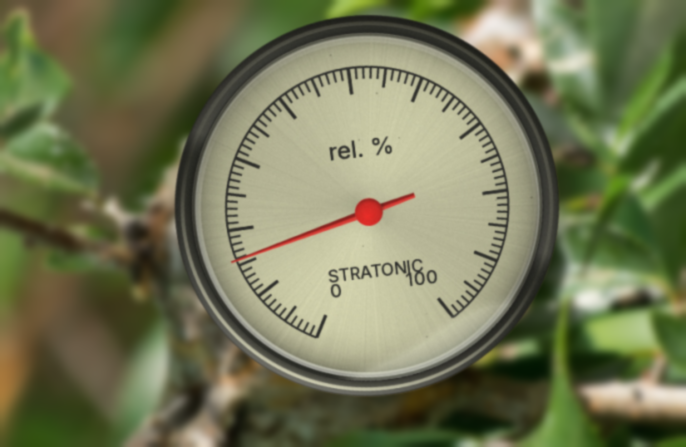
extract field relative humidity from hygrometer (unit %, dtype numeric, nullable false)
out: 16 %
